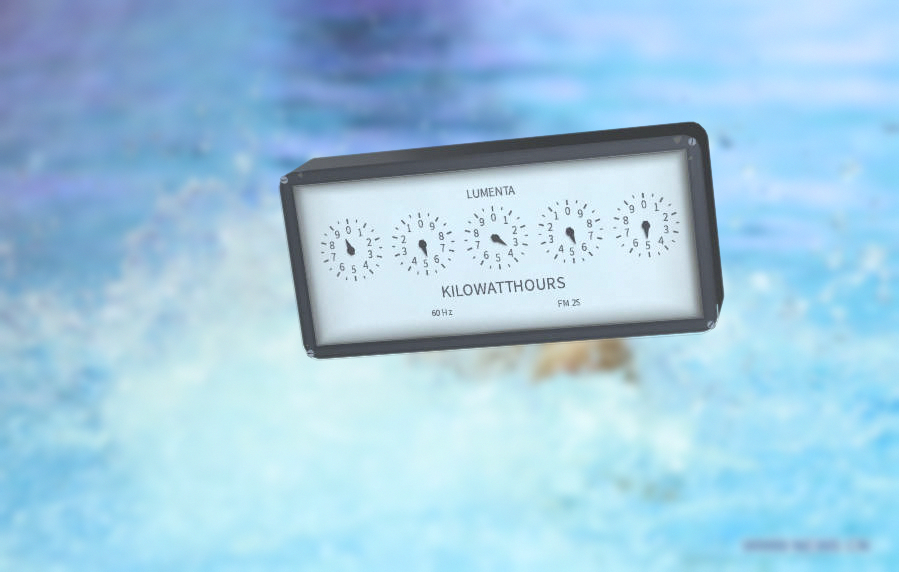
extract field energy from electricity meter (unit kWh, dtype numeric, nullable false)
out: 95355 kWh
